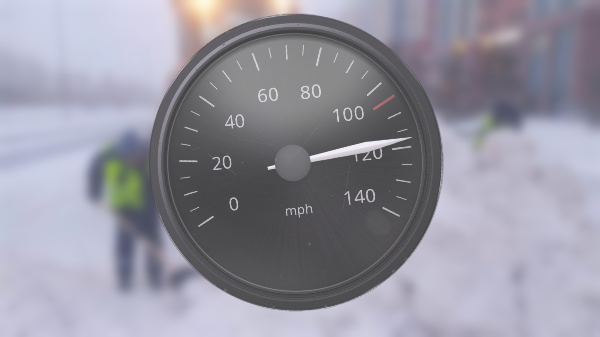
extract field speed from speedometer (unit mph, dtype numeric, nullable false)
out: 117.5 mph
